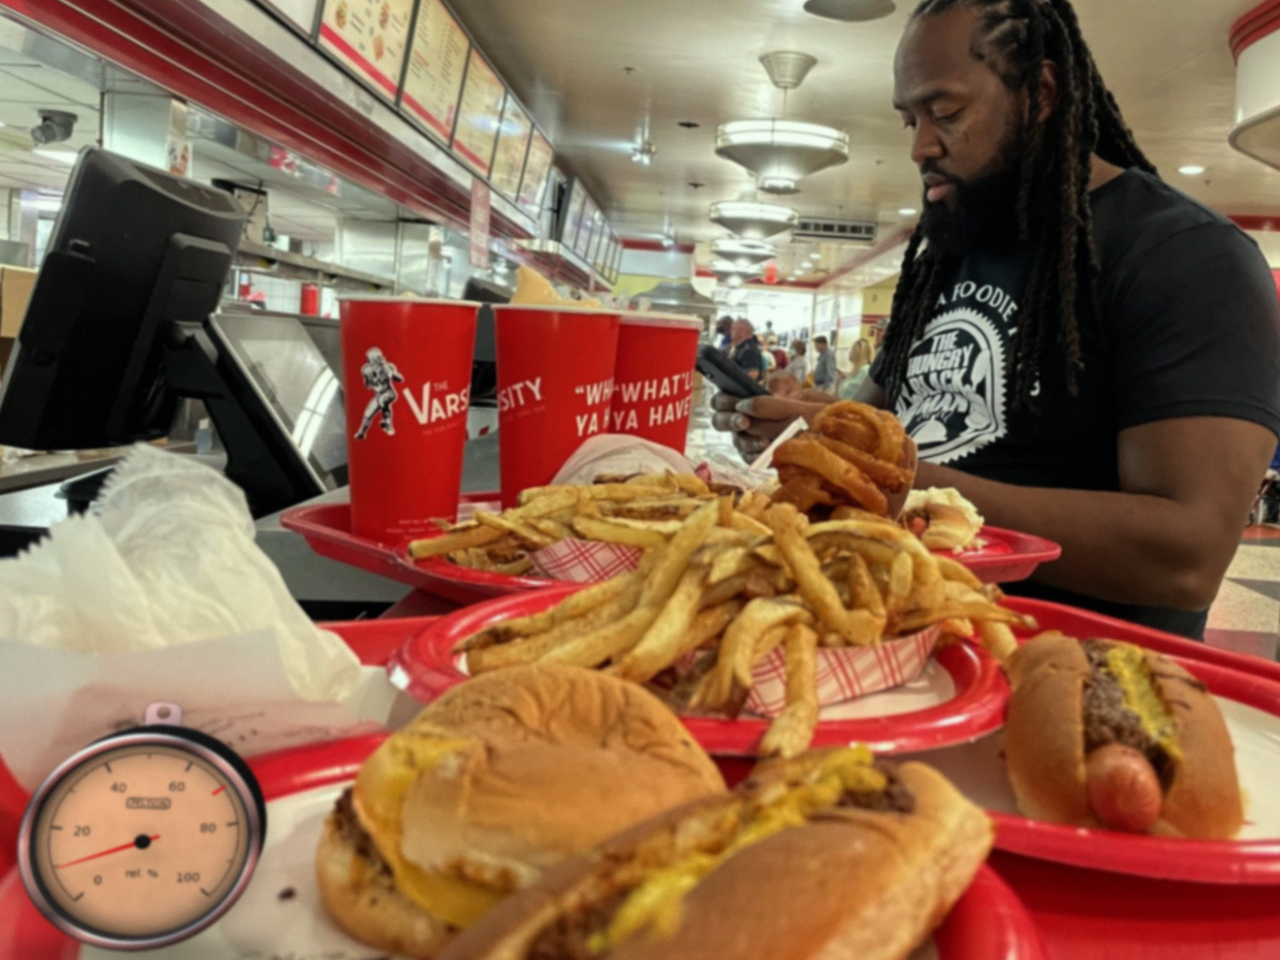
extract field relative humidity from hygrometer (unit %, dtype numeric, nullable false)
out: 10 %
